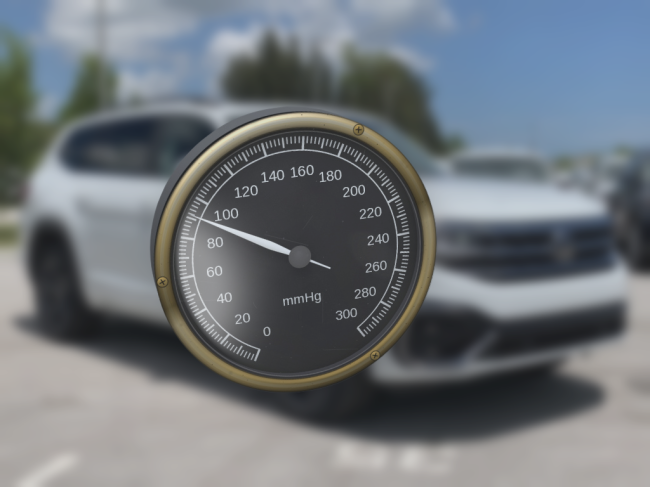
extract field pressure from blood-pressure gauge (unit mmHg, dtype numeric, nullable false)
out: 92 mmHg
